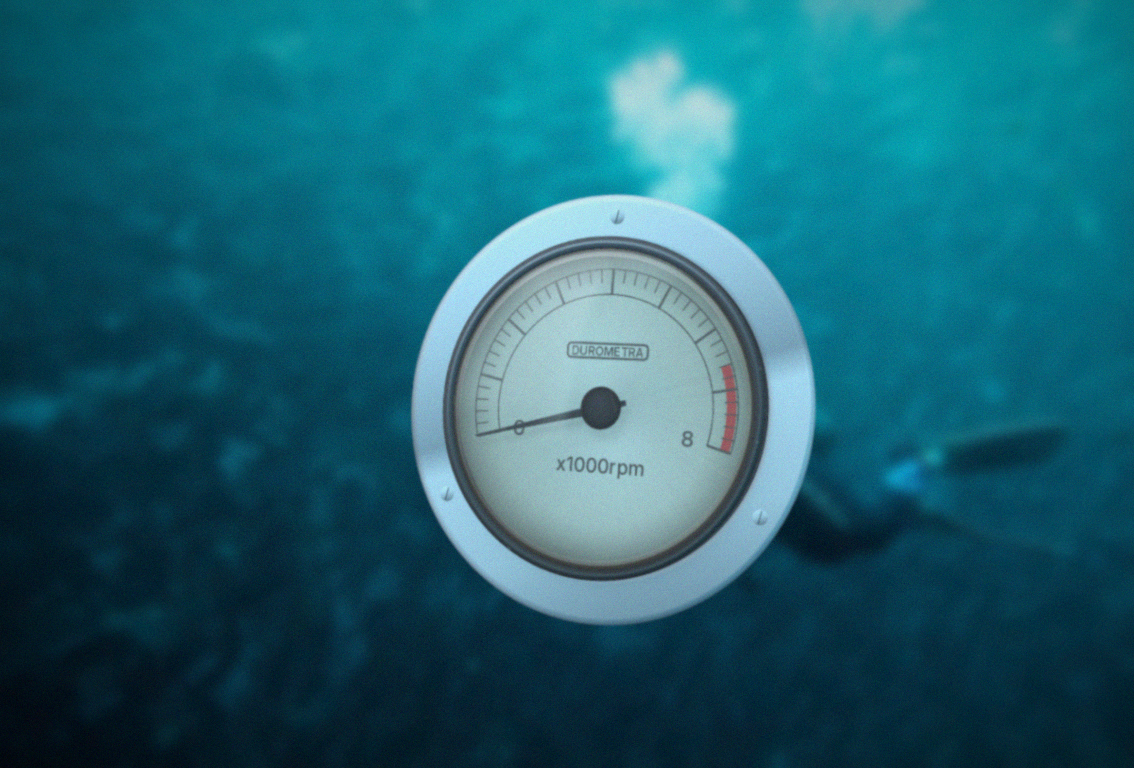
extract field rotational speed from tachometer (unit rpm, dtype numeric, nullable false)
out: 0 rpm
